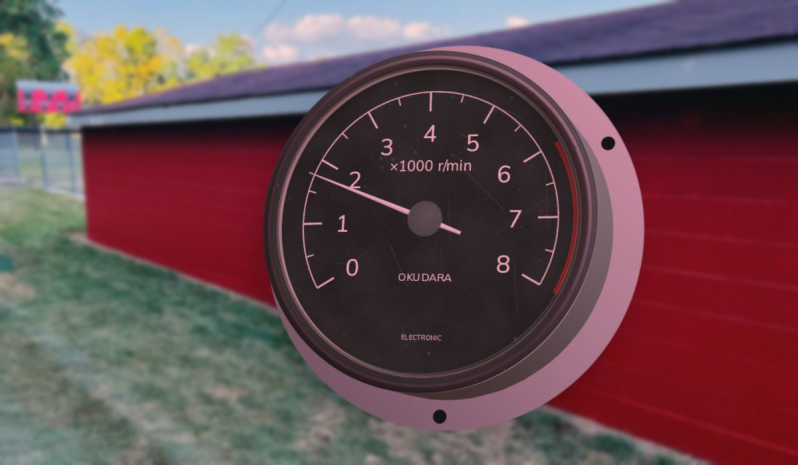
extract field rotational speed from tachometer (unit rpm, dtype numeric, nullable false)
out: 1750 rpm
